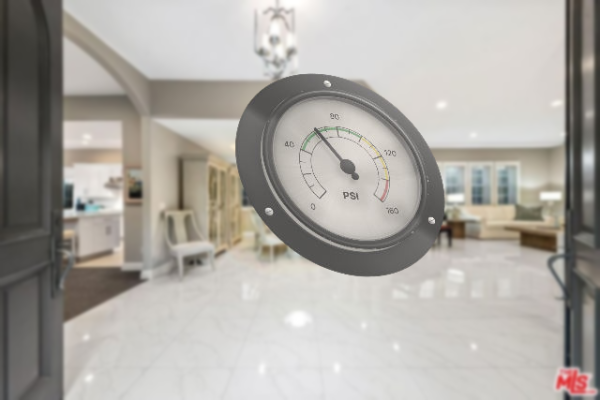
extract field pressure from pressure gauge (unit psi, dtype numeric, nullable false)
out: 60 psi
